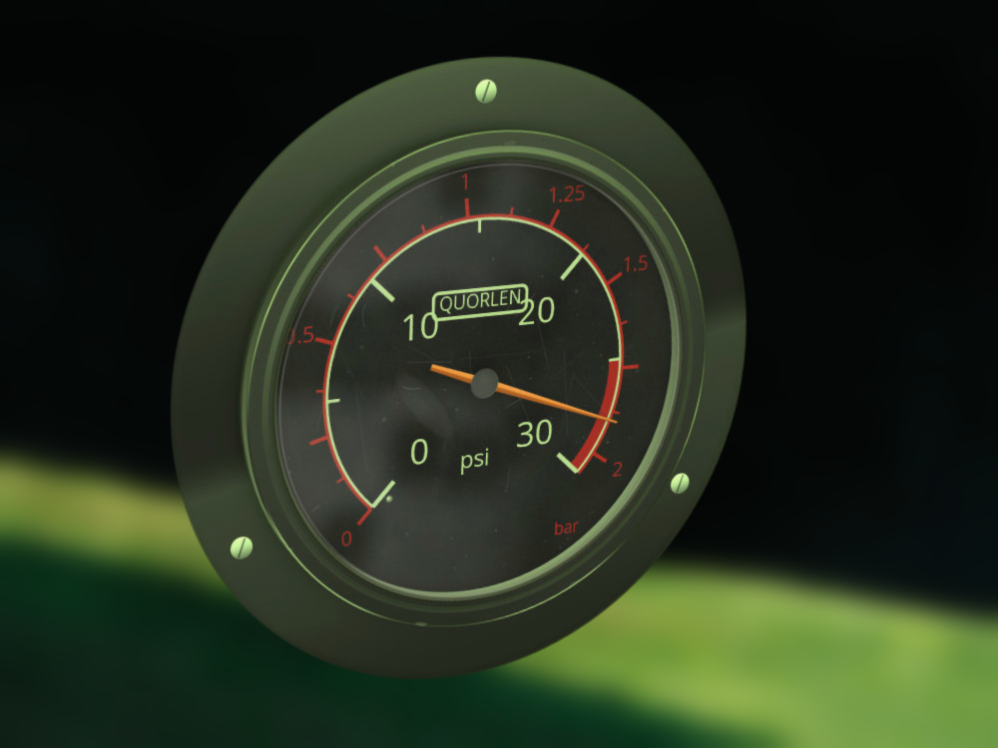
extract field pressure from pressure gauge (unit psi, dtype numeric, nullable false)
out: 27.5 psi
